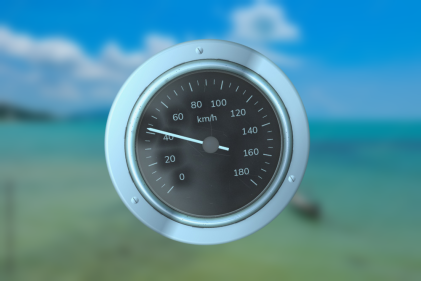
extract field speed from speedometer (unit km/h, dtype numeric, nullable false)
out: 42.5 km/h
